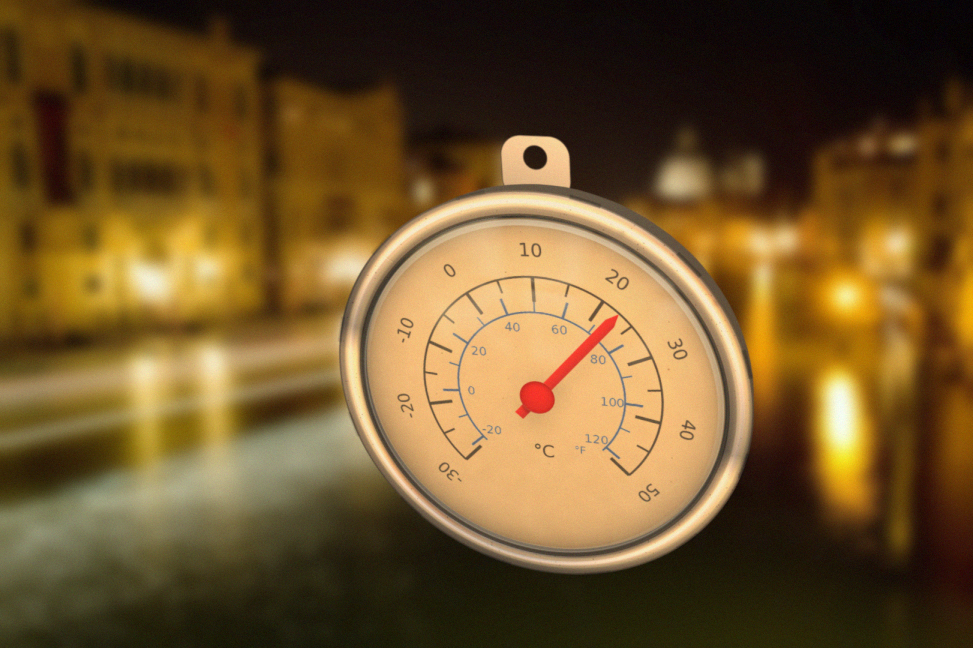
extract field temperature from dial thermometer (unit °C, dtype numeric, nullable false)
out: 22.5 °C
